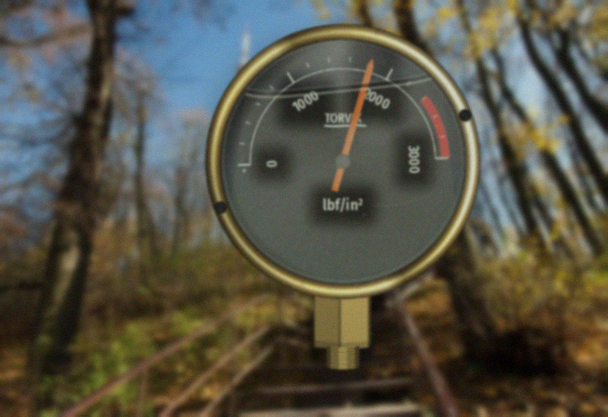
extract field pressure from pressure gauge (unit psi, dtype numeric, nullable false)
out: 1800 psi
